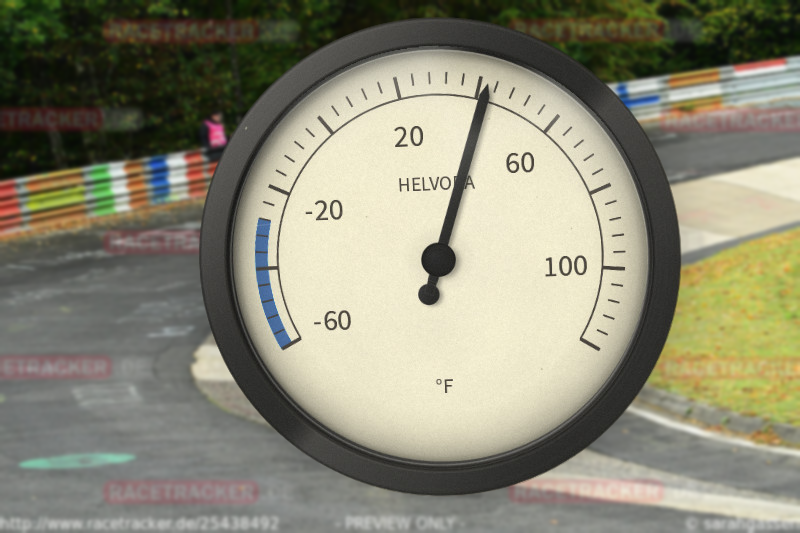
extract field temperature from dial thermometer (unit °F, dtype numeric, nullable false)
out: 42 °F
